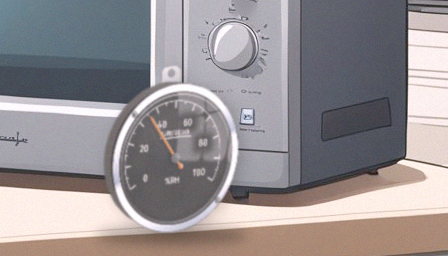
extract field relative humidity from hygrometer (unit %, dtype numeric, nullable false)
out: 35 %
